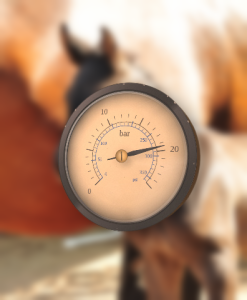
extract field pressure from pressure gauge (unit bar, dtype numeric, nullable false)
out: 19.5 bar
